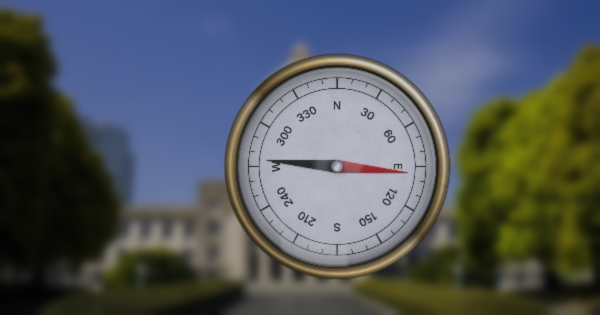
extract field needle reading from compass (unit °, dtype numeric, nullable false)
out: 95 °
